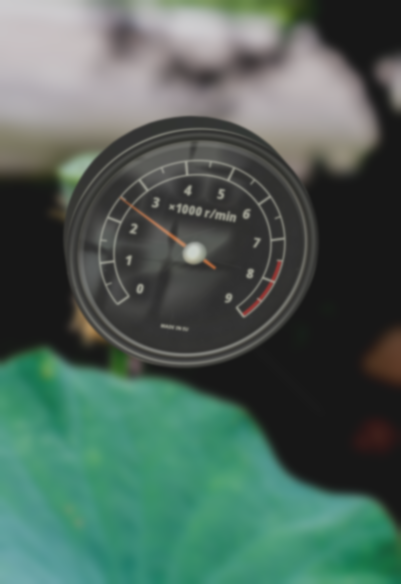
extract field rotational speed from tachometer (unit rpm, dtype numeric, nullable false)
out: 2500 rpm
